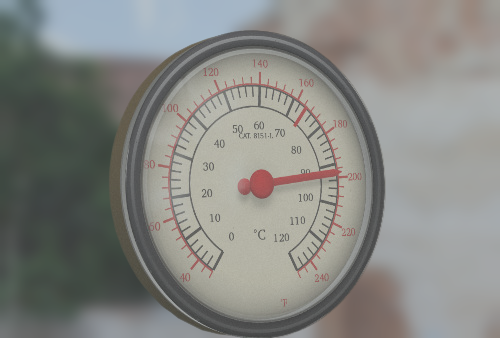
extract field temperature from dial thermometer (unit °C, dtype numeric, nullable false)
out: 92 °C
